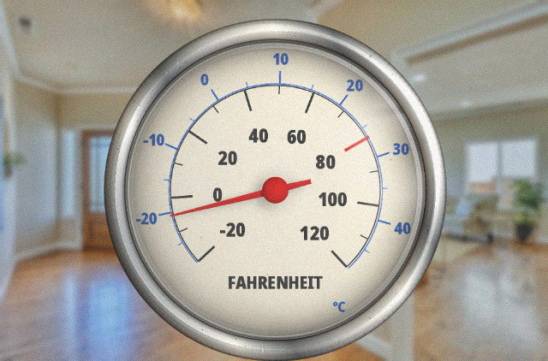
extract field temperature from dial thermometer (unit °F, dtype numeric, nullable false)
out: -5 °F
